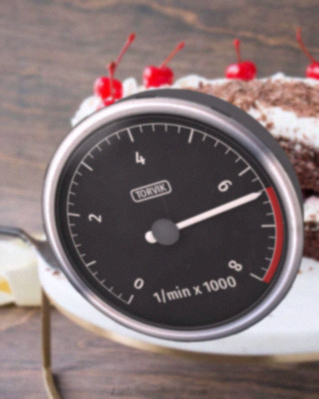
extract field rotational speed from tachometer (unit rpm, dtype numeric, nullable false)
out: 6400 rpm
